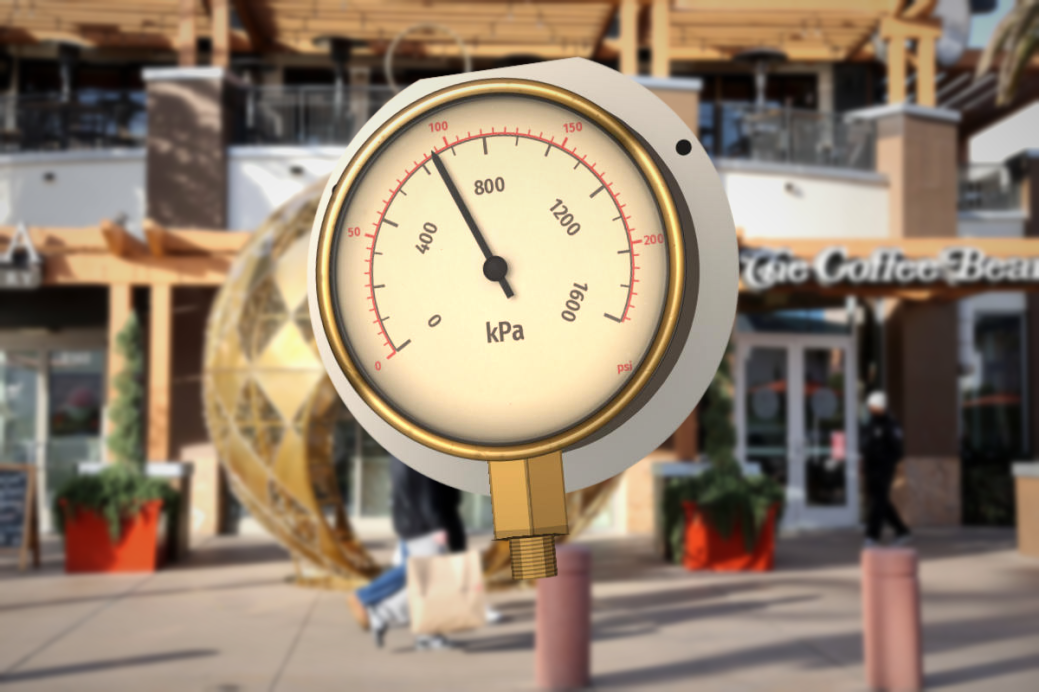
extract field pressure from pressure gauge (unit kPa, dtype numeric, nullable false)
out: 650 kPa
